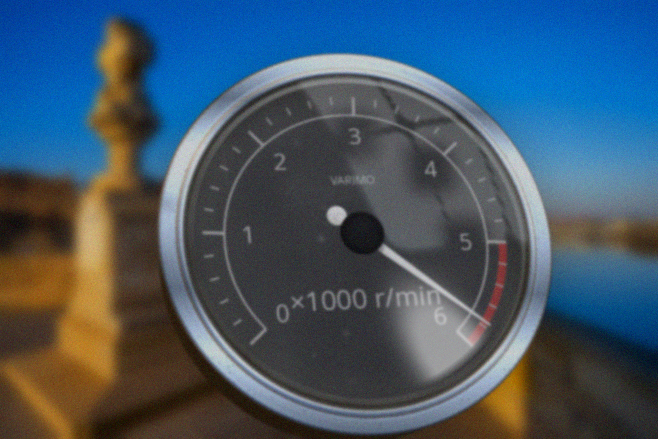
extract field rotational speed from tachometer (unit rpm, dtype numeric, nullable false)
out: 5800 rpm
